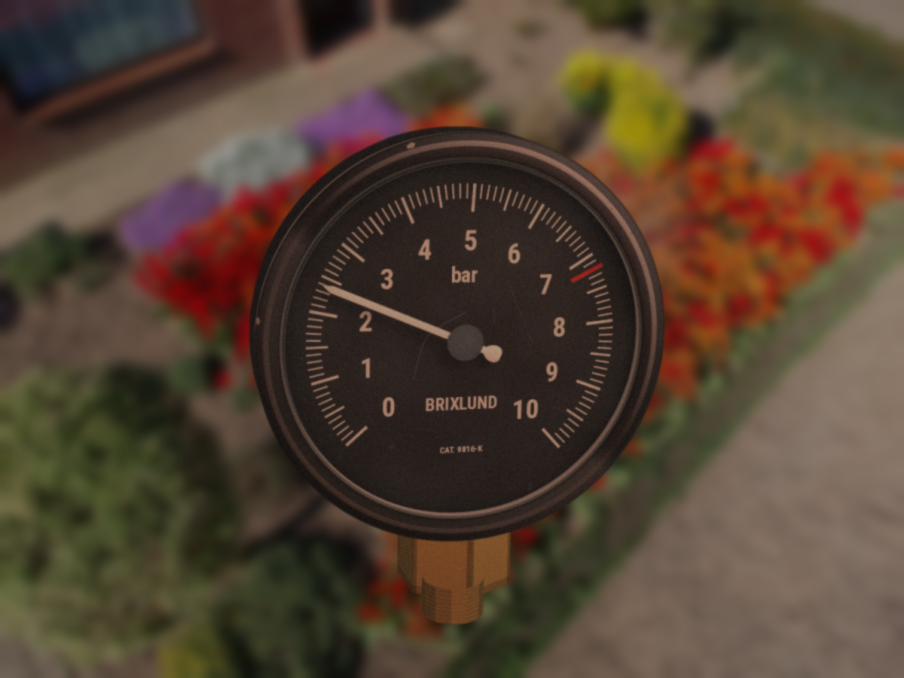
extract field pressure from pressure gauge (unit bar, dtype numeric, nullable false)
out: 2.4 bar
